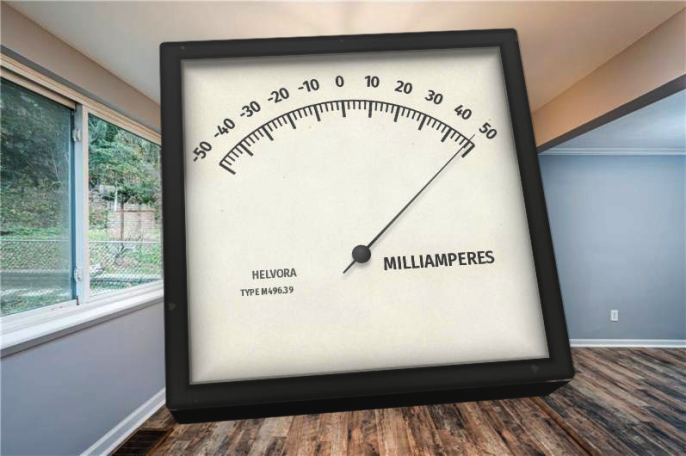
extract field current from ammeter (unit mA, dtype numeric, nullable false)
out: 48 mA
